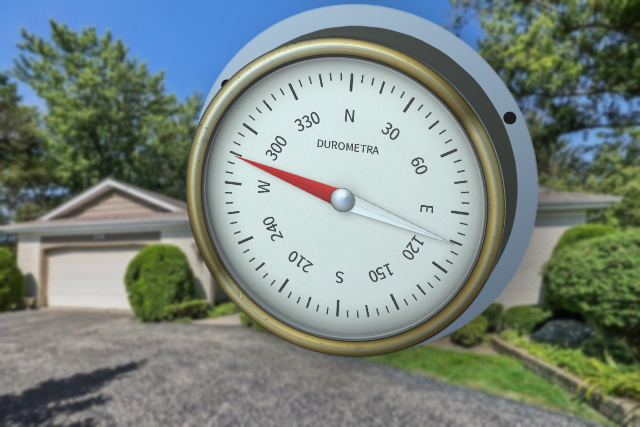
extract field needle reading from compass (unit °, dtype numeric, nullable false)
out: 285 °
